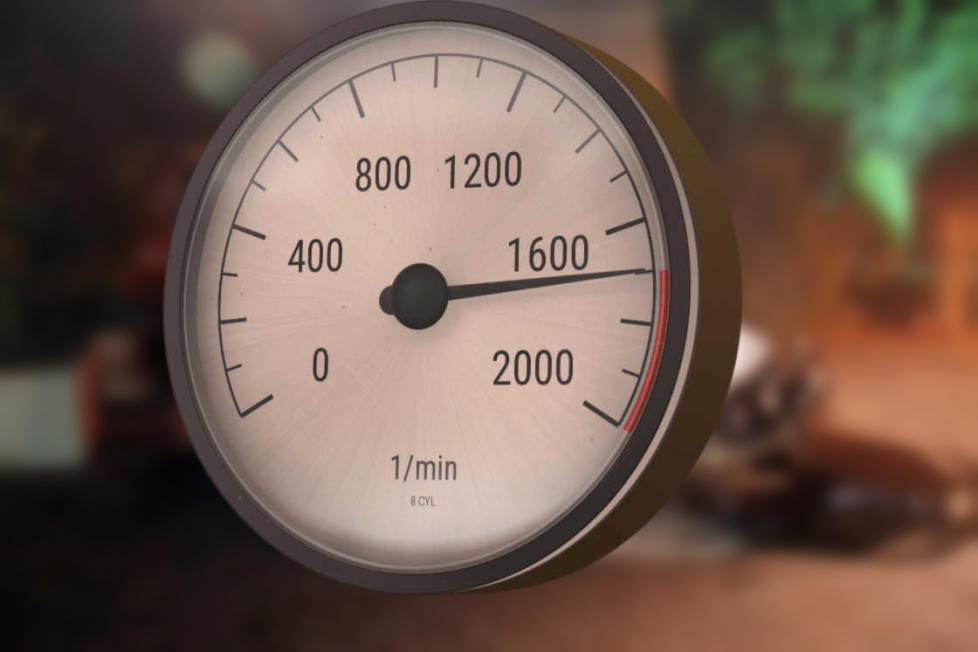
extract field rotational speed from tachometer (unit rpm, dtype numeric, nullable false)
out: 1700 rpm
